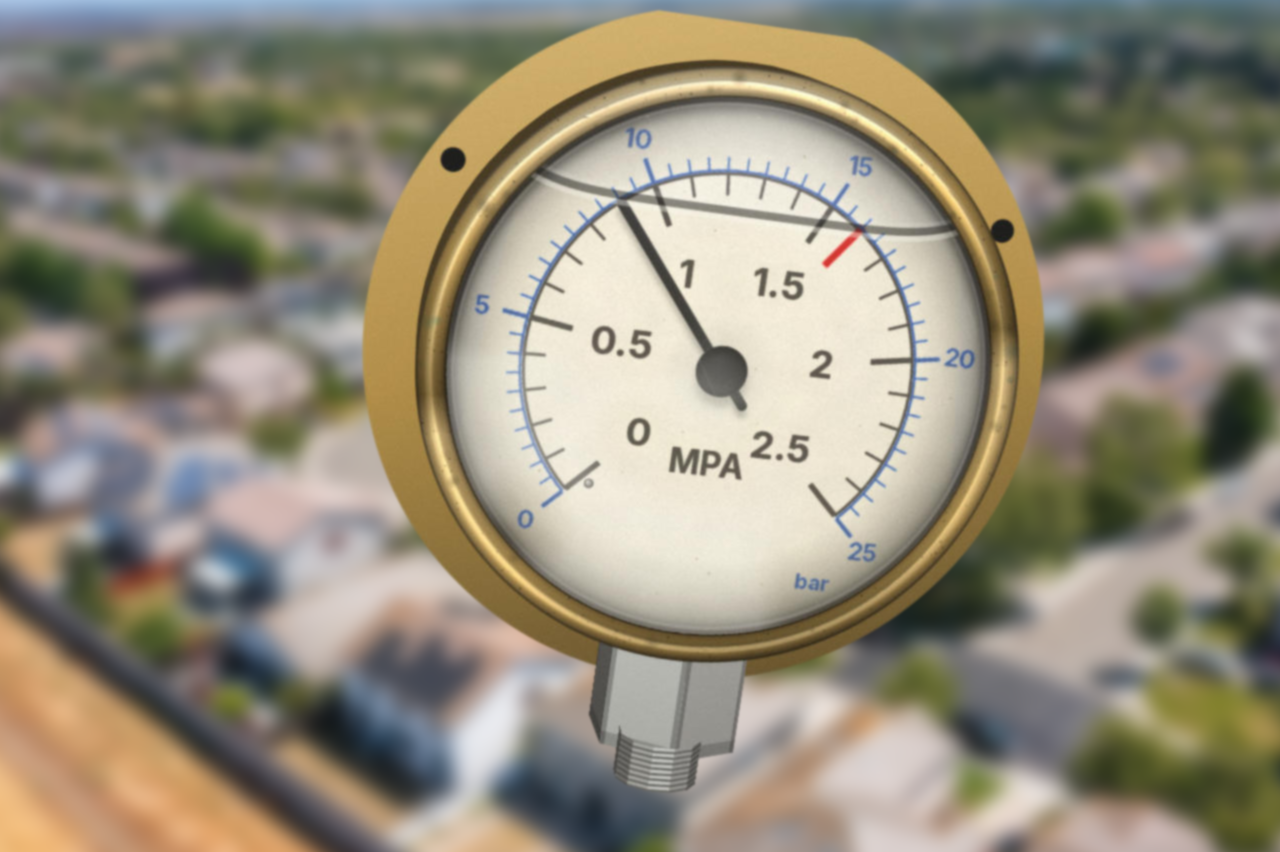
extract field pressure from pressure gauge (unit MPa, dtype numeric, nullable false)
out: 0.9 MPa
